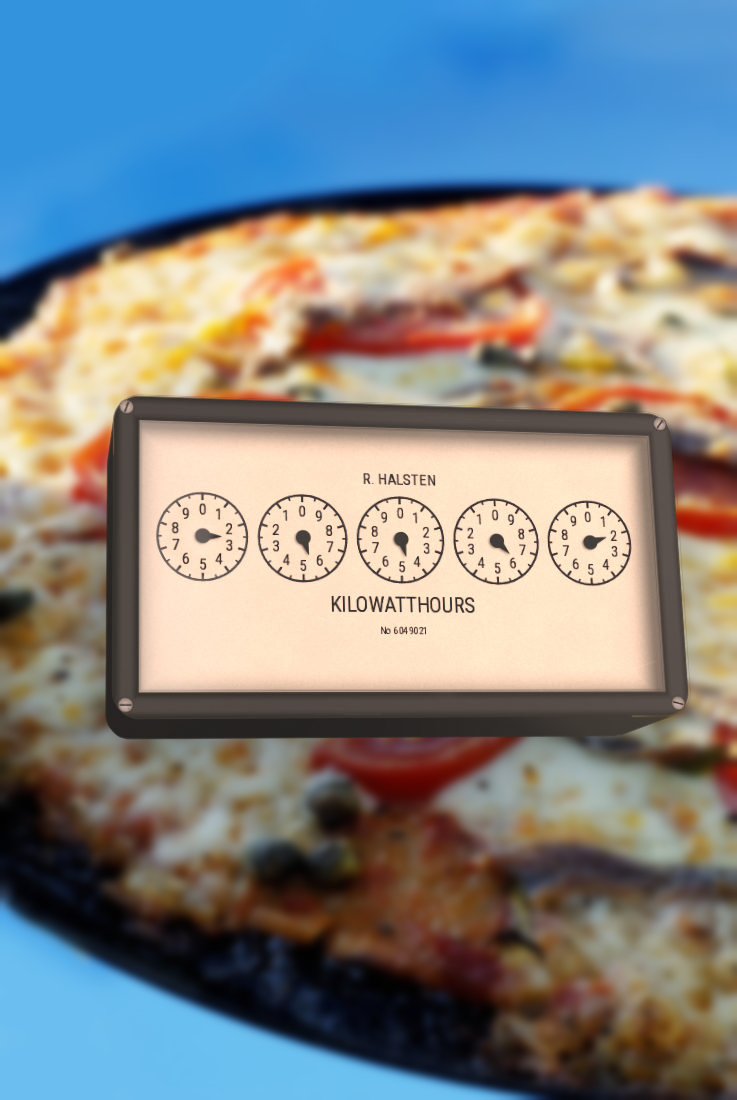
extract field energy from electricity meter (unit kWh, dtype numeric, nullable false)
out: 25462 kWh
